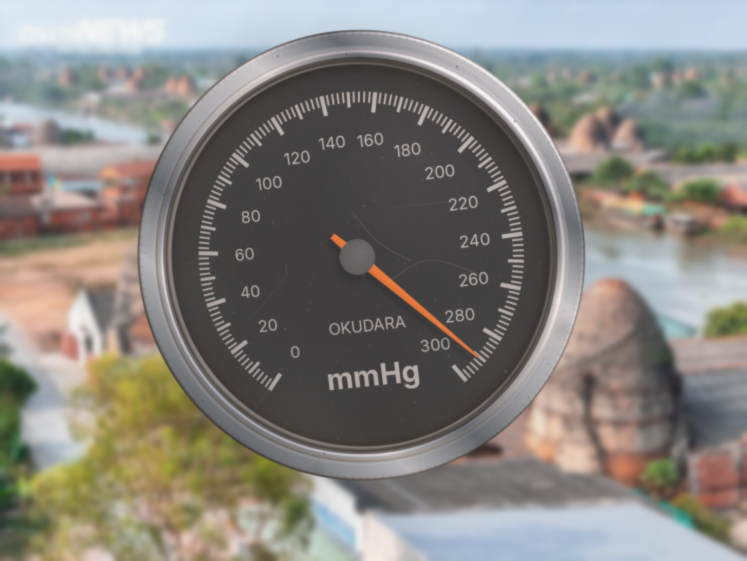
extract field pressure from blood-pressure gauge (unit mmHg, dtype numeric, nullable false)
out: 290 mmHg
